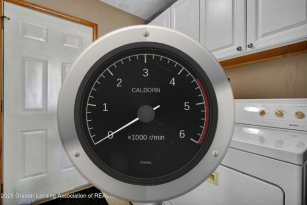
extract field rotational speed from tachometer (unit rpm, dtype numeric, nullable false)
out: 0 rpm
